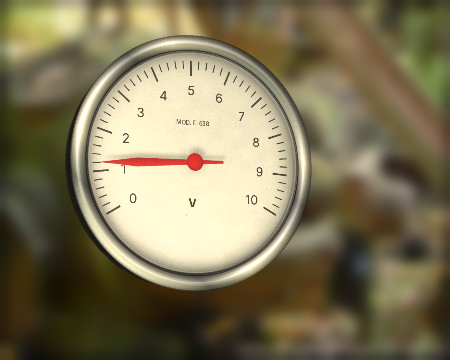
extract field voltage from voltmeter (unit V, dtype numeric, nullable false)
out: 1.2 V
